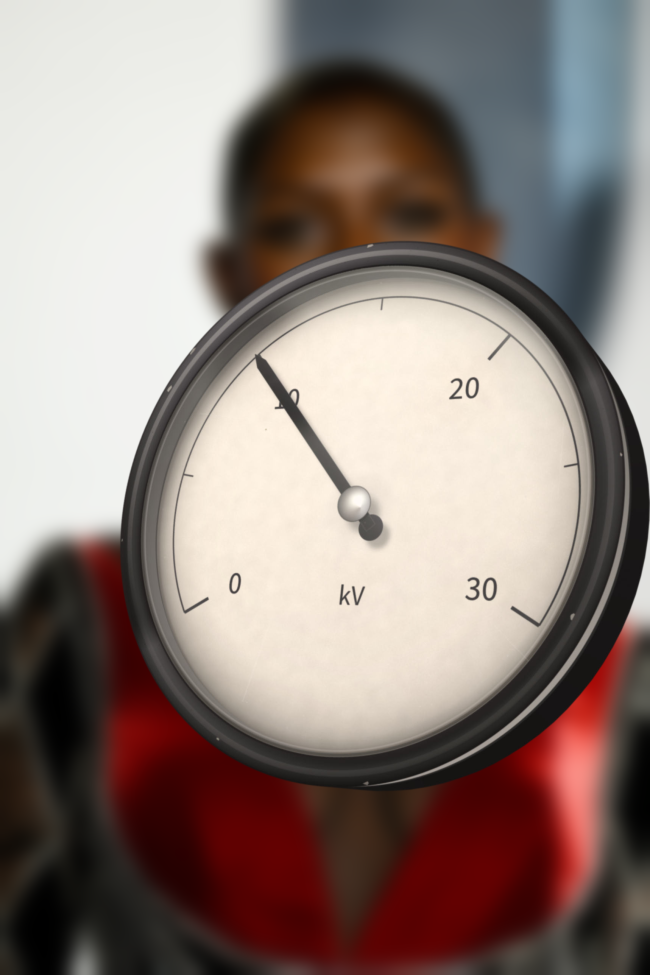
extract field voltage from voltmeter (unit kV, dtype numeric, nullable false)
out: 10 kV
